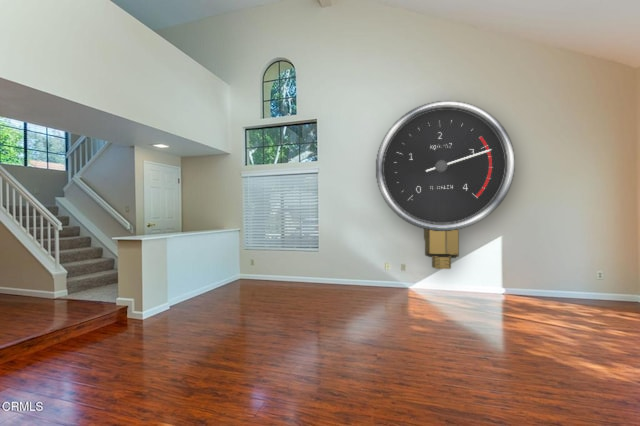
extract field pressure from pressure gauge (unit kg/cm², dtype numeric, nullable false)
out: 3.1 kg/cm²
